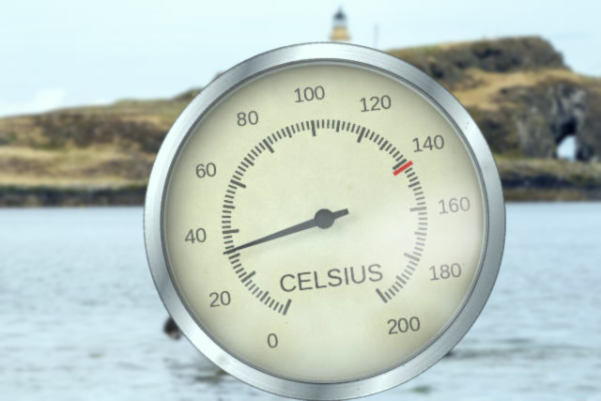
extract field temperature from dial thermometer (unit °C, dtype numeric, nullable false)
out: 32 °C
